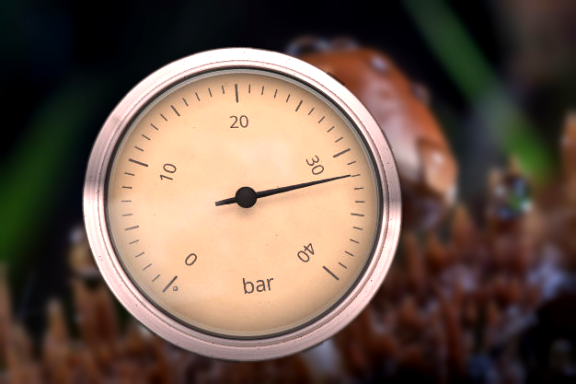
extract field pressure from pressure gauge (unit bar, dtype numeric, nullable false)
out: 32 bar
